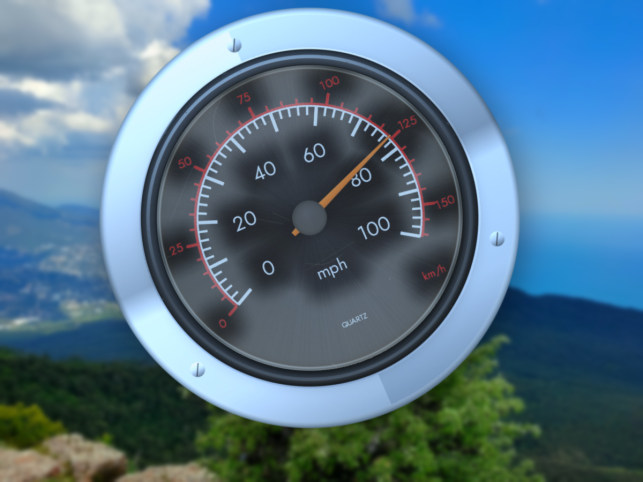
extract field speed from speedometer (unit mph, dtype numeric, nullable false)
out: 77 mph
